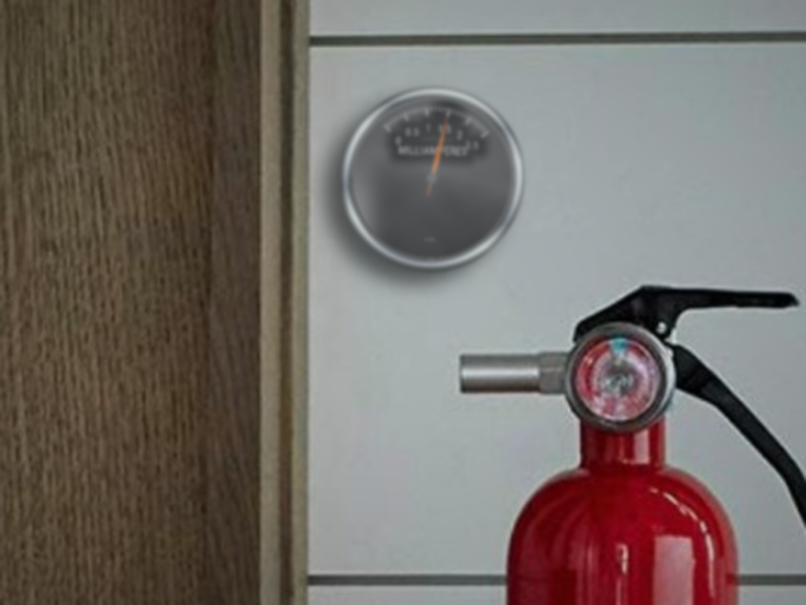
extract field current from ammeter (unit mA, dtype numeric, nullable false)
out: 1.5 mA
